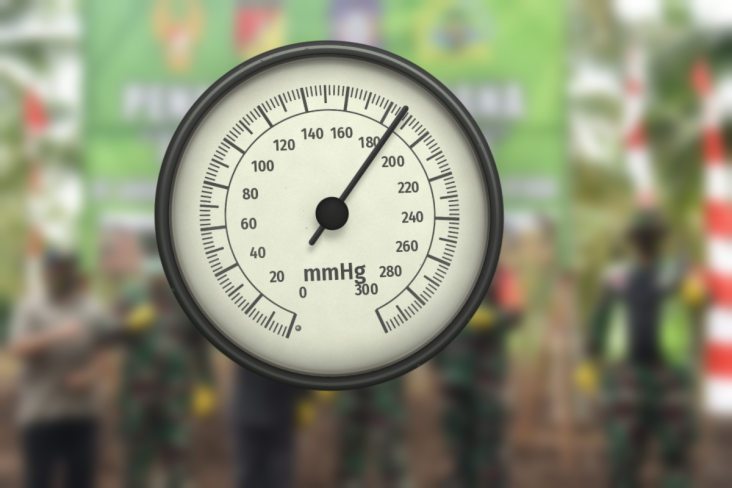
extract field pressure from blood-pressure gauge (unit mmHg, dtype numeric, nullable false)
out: 186 mmHg
